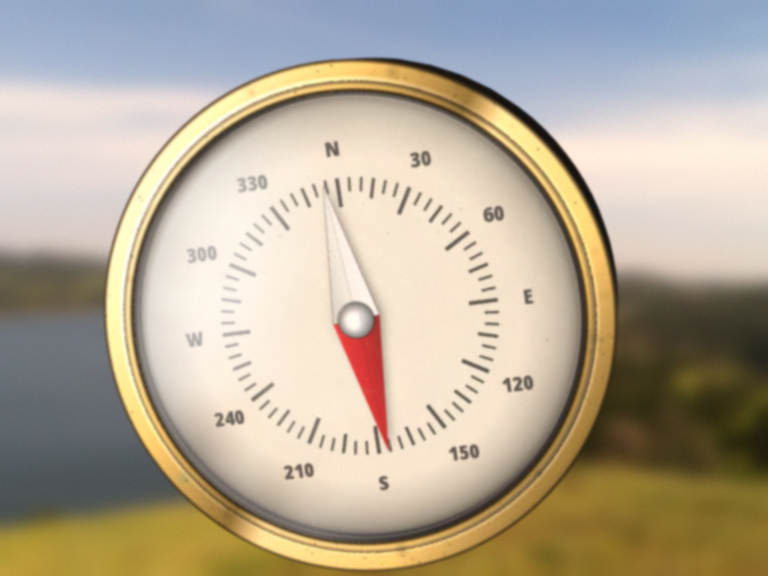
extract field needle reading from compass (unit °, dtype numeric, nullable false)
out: 175 °
